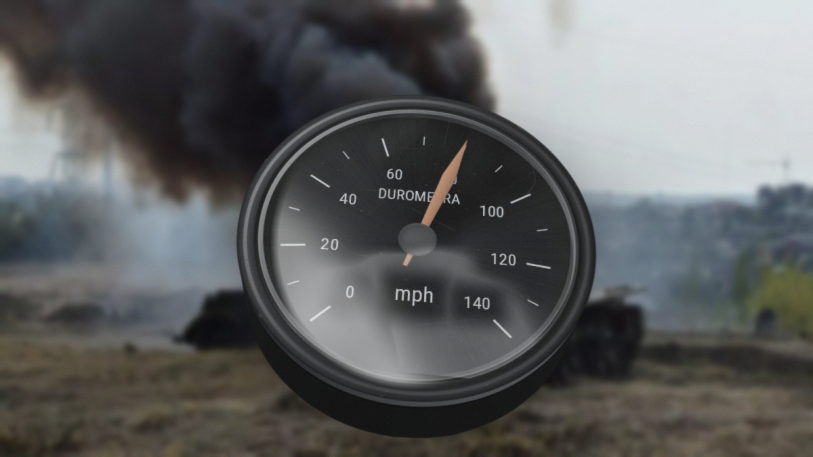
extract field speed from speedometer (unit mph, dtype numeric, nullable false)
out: 80 mph
